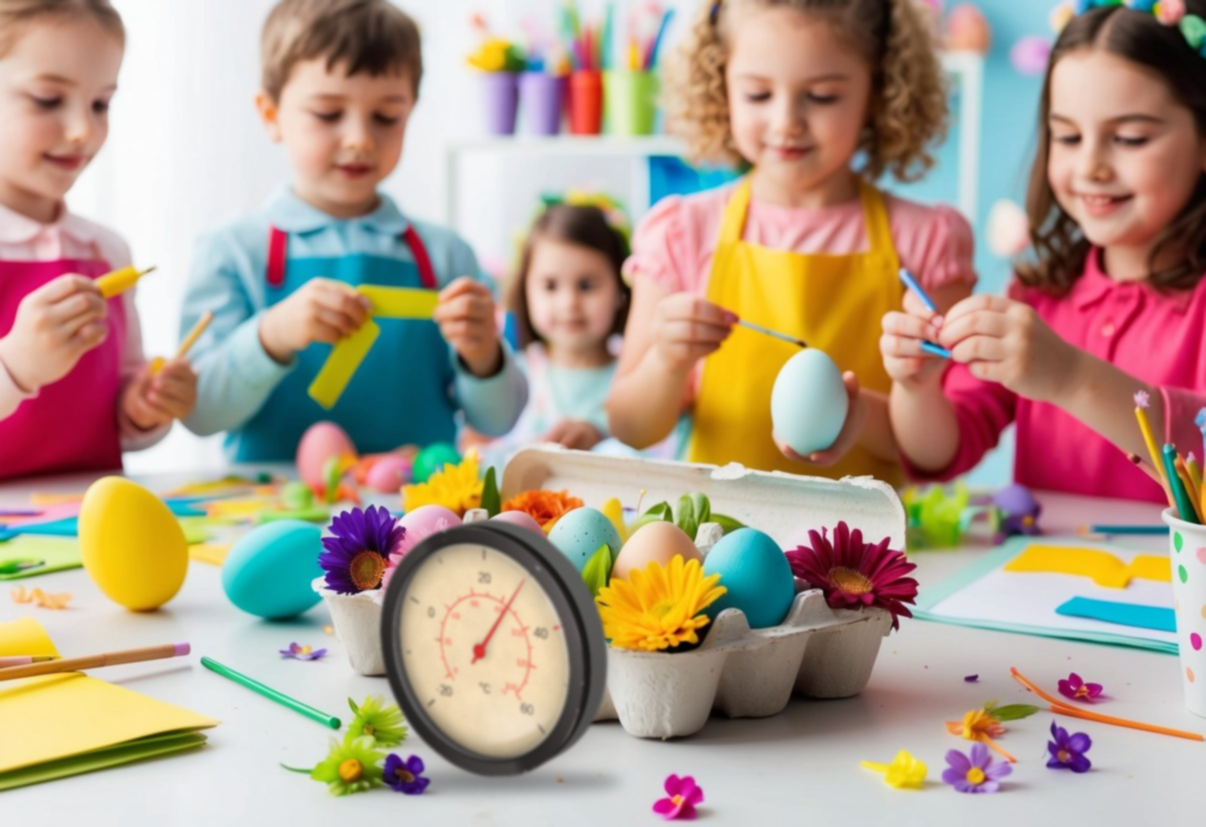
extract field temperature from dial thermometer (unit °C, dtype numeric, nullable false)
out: 30 °C
